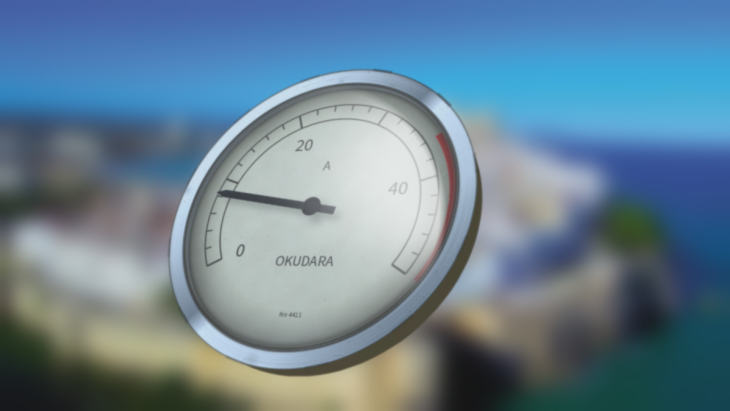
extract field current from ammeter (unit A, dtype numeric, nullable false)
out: 8 A
